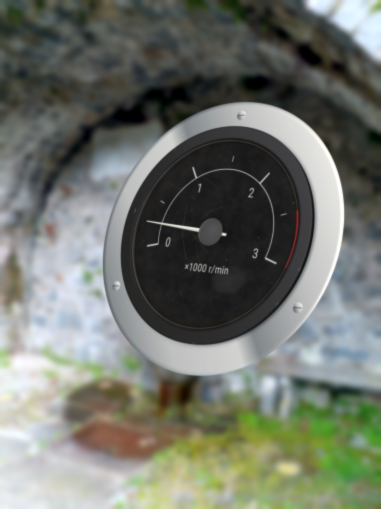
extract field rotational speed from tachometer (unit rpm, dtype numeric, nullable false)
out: 250 rpm
